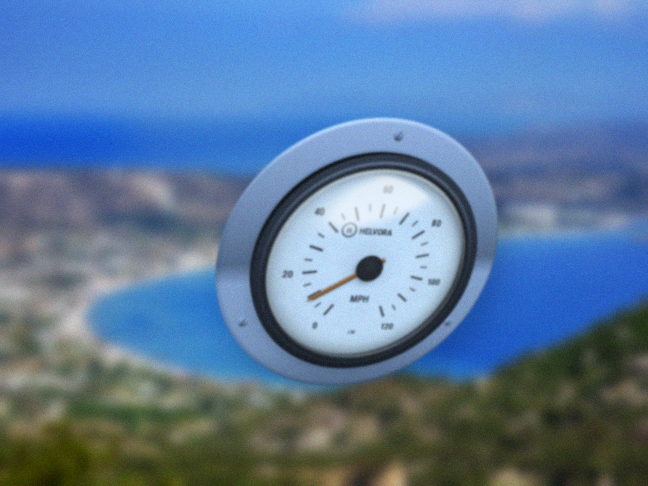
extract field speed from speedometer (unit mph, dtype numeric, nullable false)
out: 10 mph
